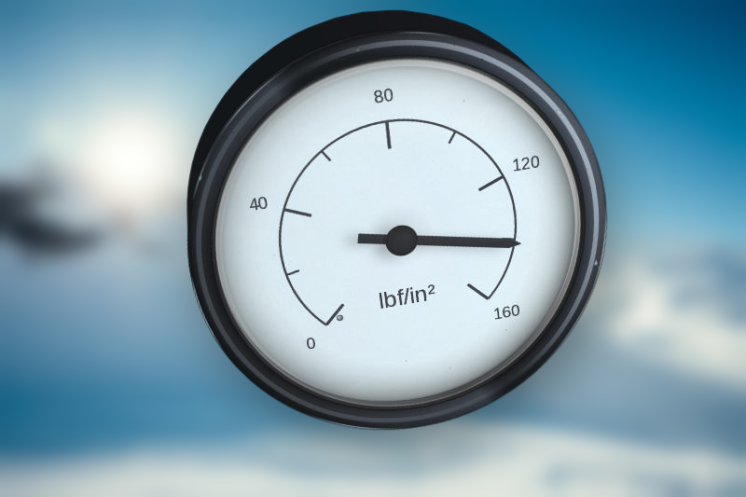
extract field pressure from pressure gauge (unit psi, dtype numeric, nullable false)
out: 140 psi
